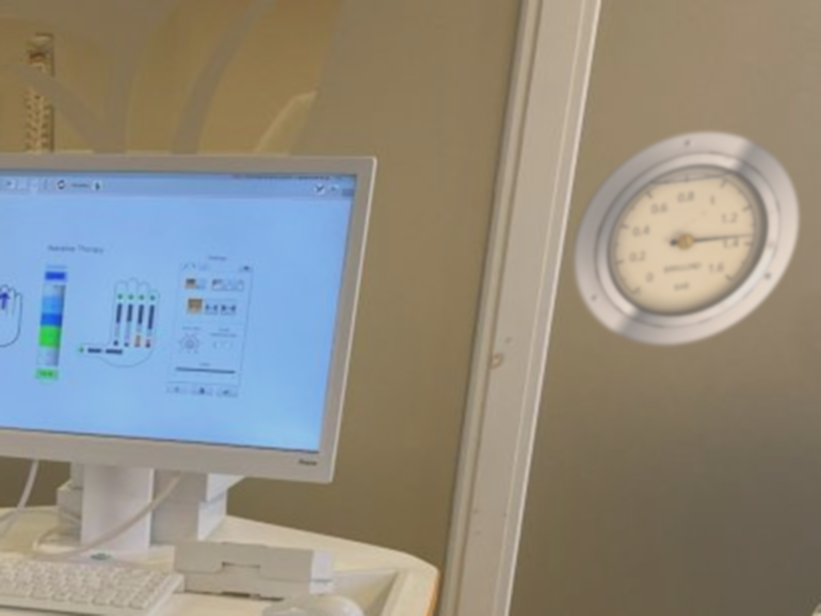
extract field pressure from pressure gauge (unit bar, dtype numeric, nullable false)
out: 1.35 bar
